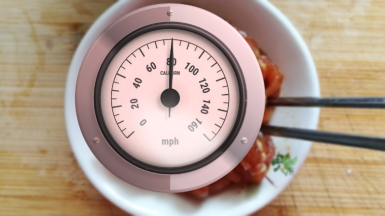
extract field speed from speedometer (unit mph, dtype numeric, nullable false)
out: 80 mph
